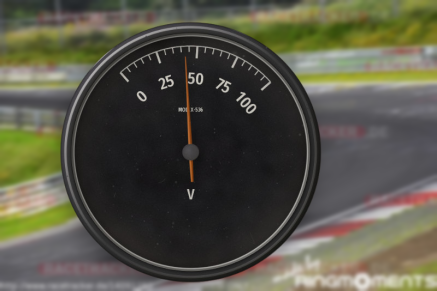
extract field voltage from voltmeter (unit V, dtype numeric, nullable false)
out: 42.5 V
